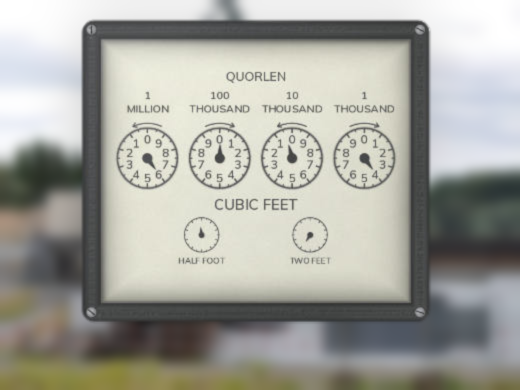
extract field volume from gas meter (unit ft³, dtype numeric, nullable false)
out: 600400 ft³
